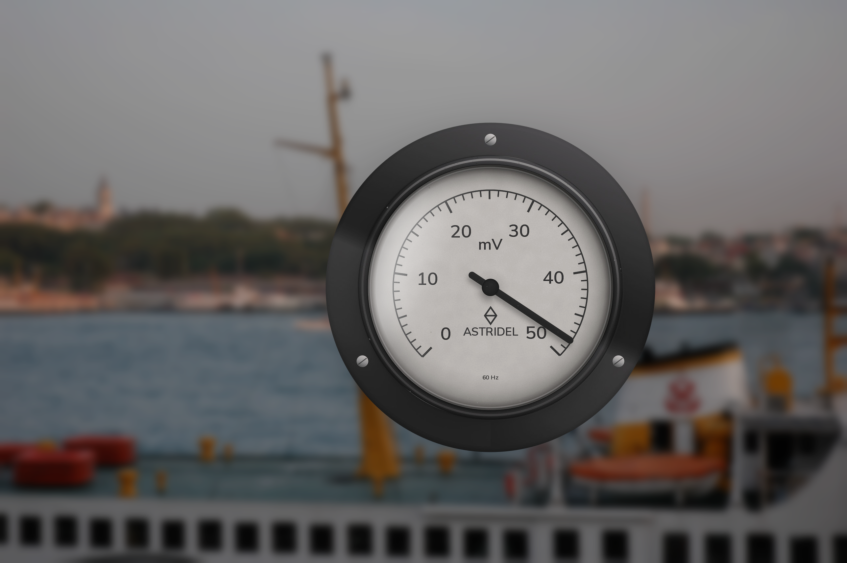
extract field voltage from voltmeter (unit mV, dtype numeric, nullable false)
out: 48 mV
